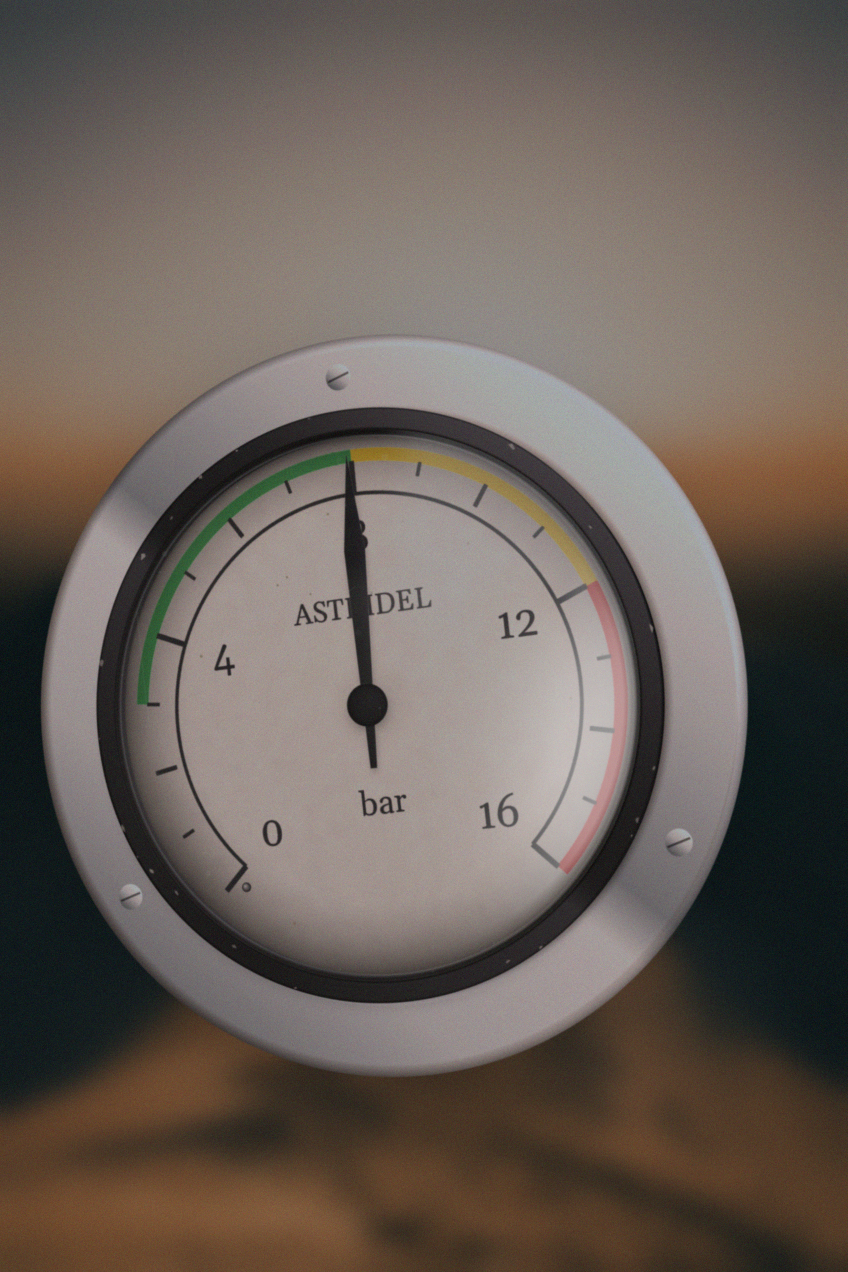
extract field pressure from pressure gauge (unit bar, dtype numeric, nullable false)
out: 8 bar
